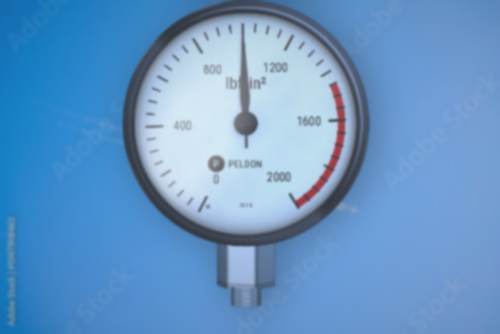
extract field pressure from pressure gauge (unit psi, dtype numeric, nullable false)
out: 1000 psi
